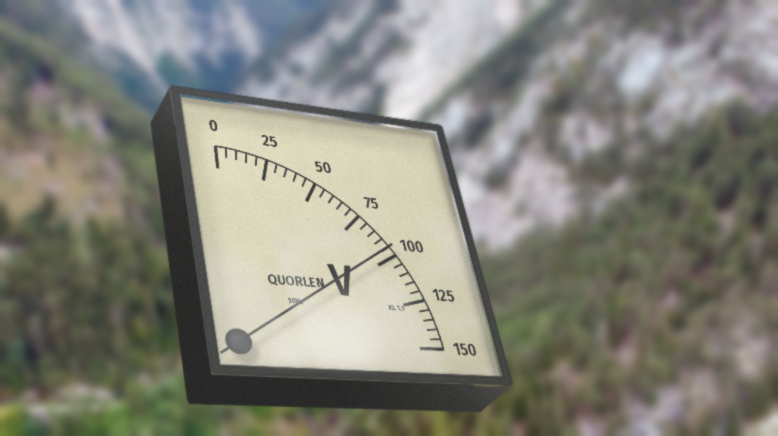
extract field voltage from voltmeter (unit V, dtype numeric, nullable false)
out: 95 V
